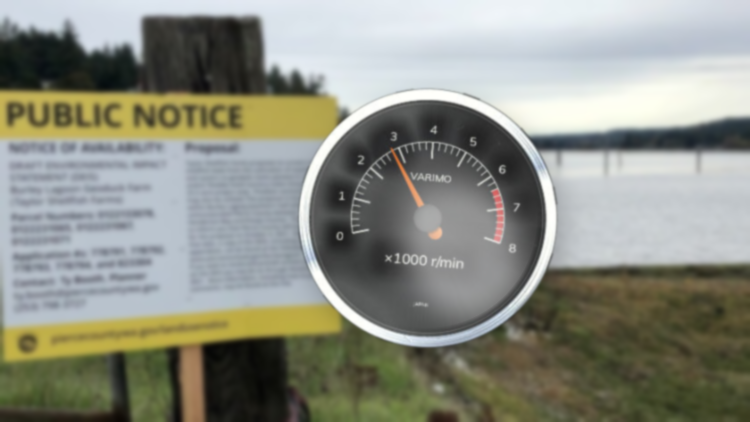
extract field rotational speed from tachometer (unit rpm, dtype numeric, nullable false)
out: 2800 rpm
